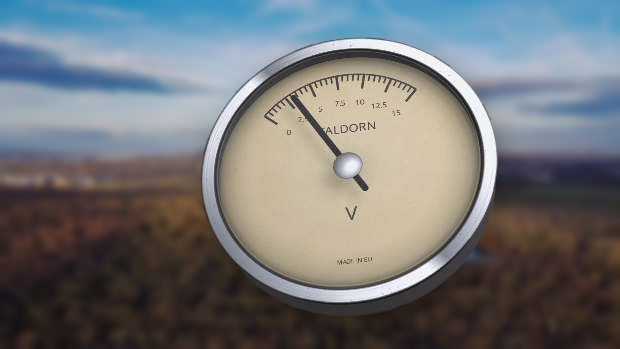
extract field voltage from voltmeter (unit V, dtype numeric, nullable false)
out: 3 V
